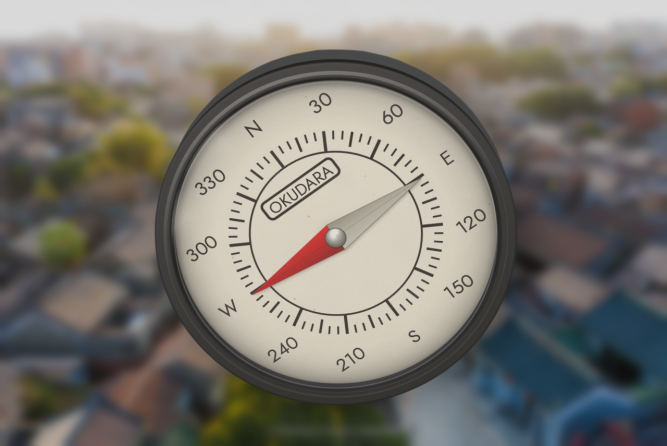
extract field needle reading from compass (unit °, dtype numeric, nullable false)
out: 270 °
